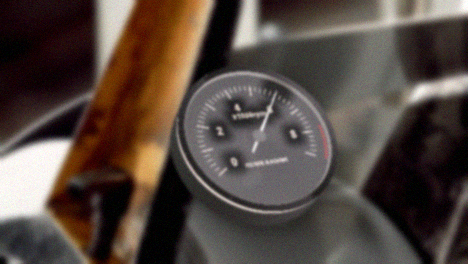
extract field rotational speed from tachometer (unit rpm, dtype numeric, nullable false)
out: 6000 rpm
